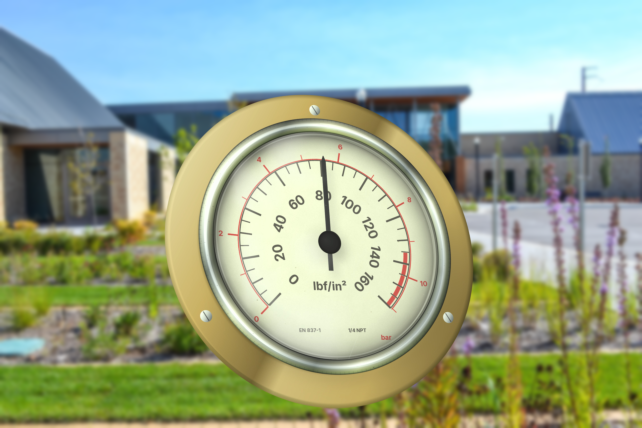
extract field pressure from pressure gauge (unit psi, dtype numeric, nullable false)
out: 80 psi
